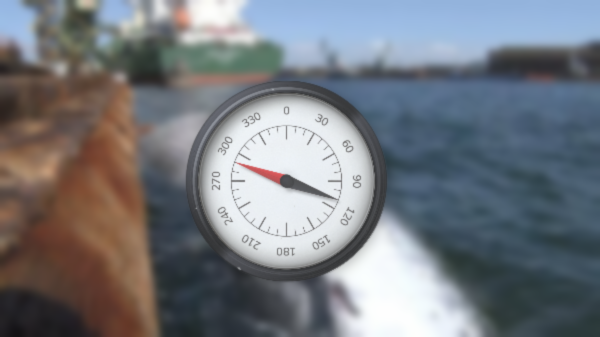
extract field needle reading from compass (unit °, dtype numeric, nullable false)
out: 290 °
